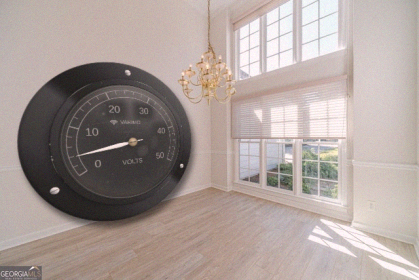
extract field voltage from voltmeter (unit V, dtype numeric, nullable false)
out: 4 V
